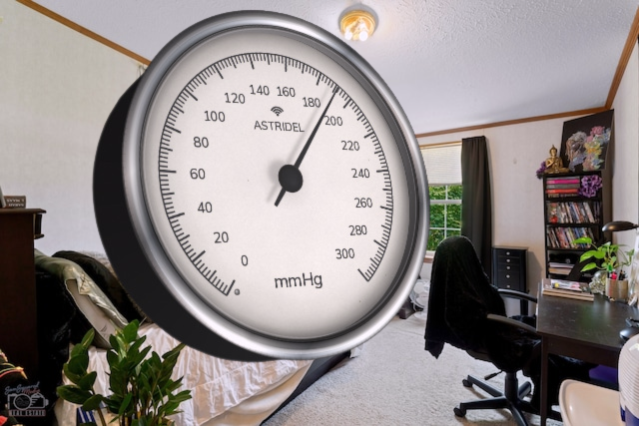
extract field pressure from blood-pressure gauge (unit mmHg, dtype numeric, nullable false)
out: 190 mmHg
